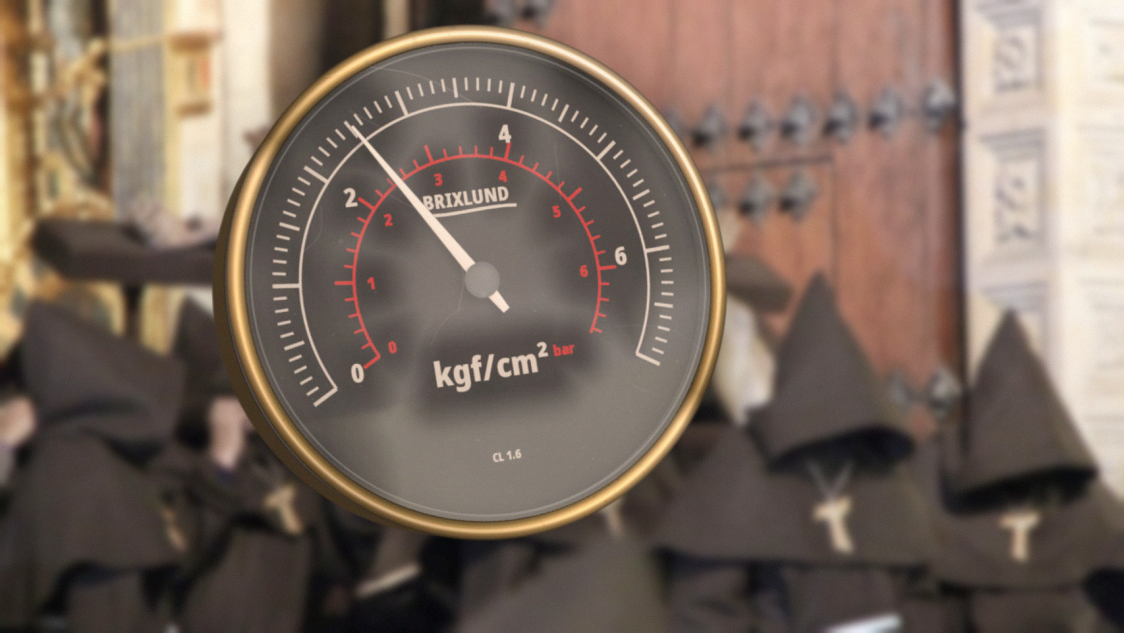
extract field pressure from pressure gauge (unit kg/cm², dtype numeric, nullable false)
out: 2.5 kg/cm²
